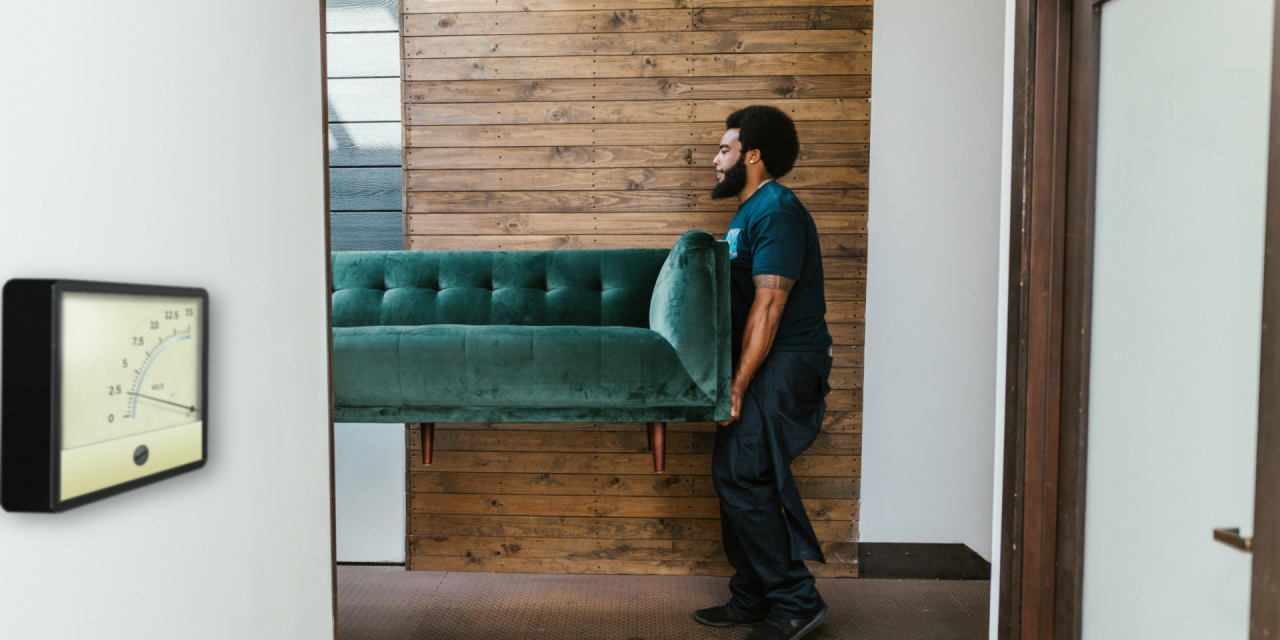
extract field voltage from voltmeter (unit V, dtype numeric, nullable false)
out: 2.5 V
